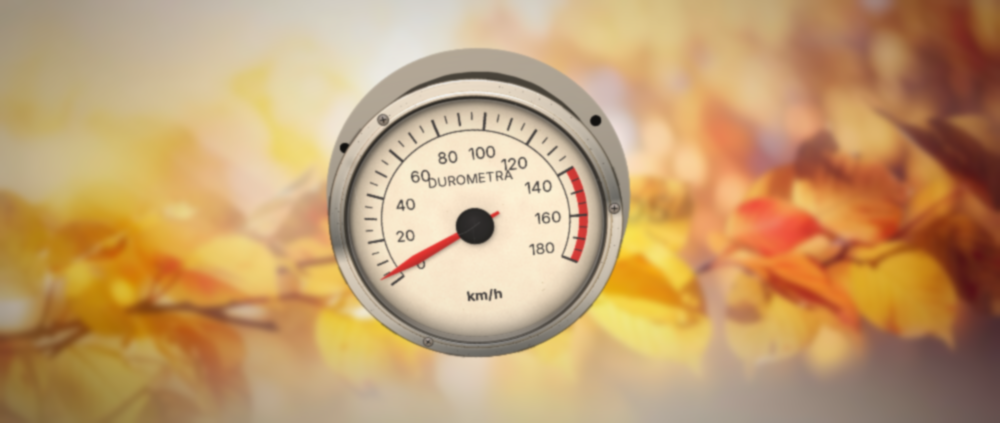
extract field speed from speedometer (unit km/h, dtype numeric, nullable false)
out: 5 km/h
